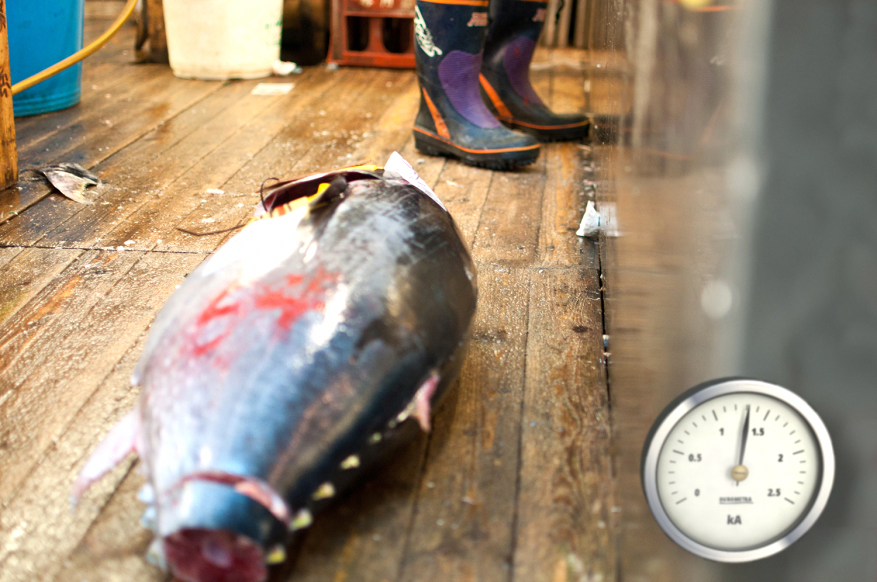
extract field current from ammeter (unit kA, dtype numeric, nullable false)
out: 1.3 kA
